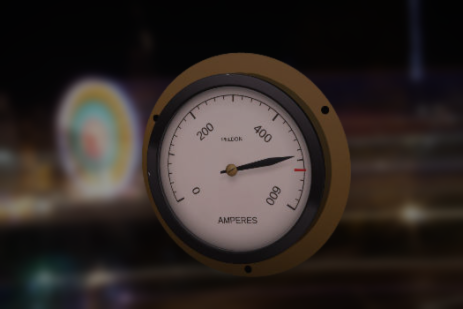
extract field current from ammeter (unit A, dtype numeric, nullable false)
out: 490 A
